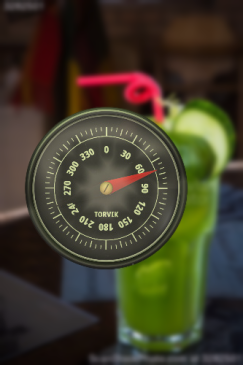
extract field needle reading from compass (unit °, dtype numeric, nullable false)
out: 70 °
